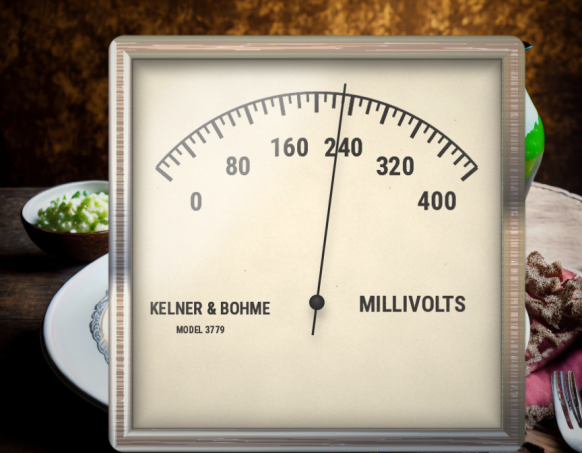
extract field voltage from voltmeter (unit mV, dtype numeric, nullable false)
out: 230 mV
